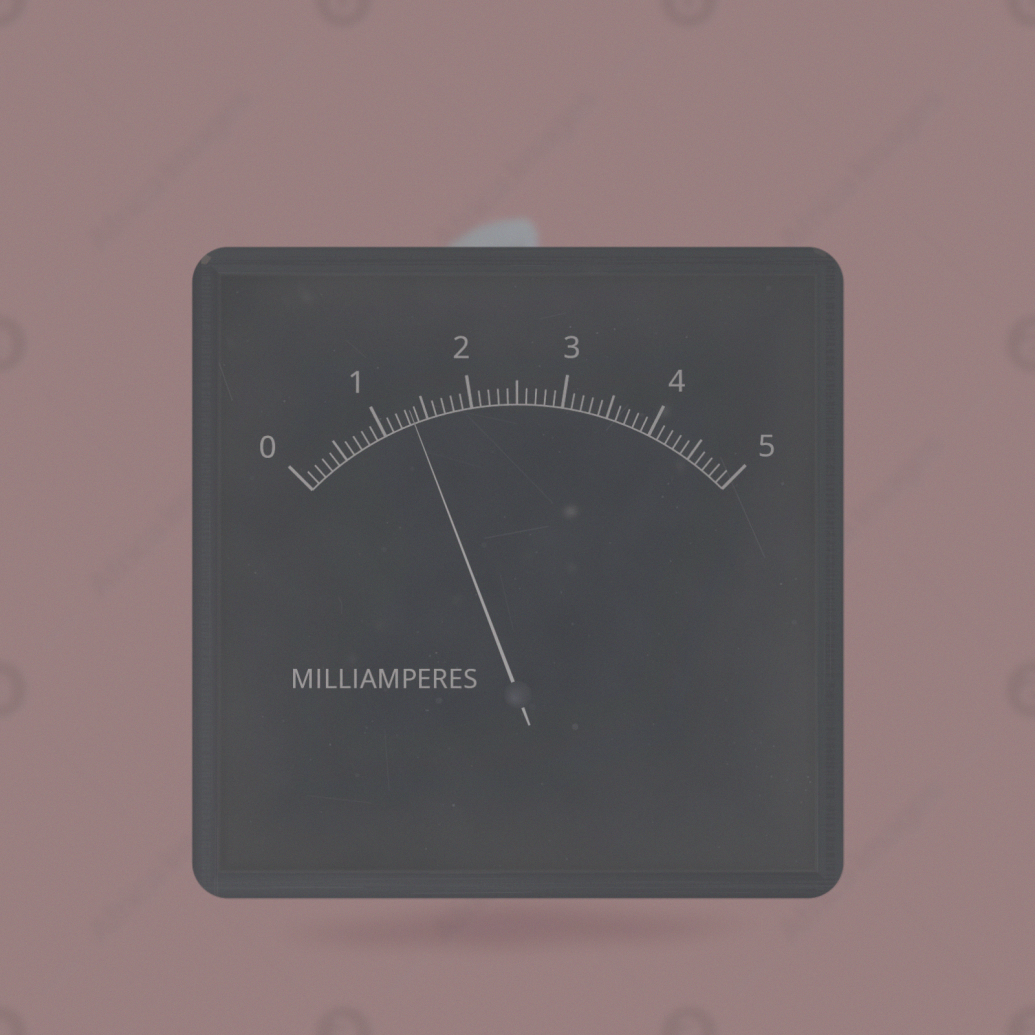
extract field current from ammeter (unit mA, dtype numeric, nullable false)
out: 1.35 mA
